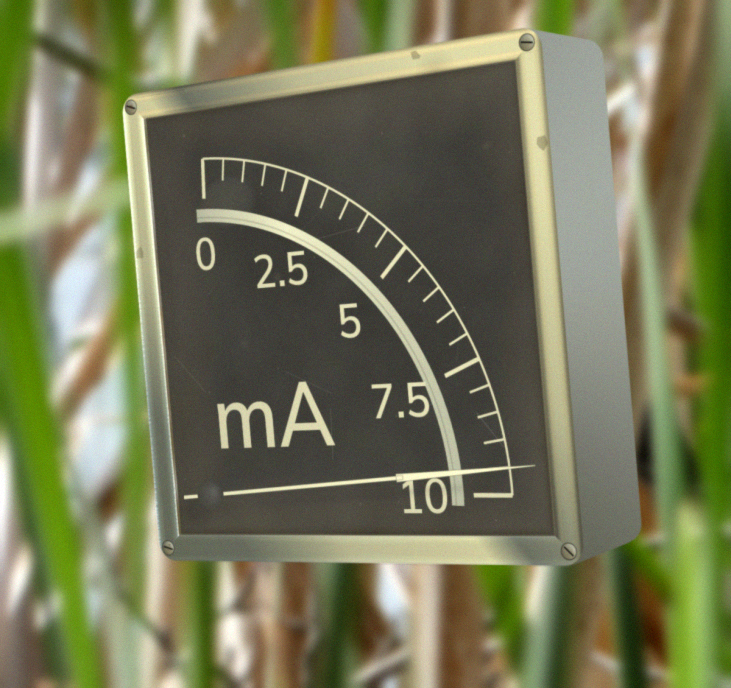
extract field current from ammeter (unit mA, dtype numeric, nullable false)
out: 9.5 mA
